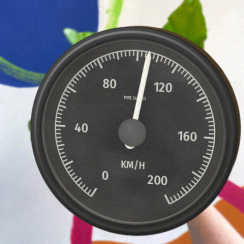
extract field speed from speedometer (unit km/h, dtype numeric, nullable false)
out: 106 km/h
